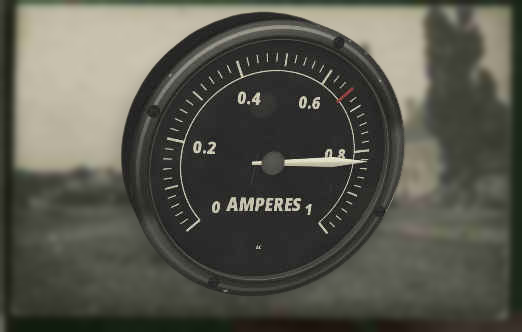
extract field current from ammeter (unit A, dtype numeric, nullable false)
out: 0.82 A
